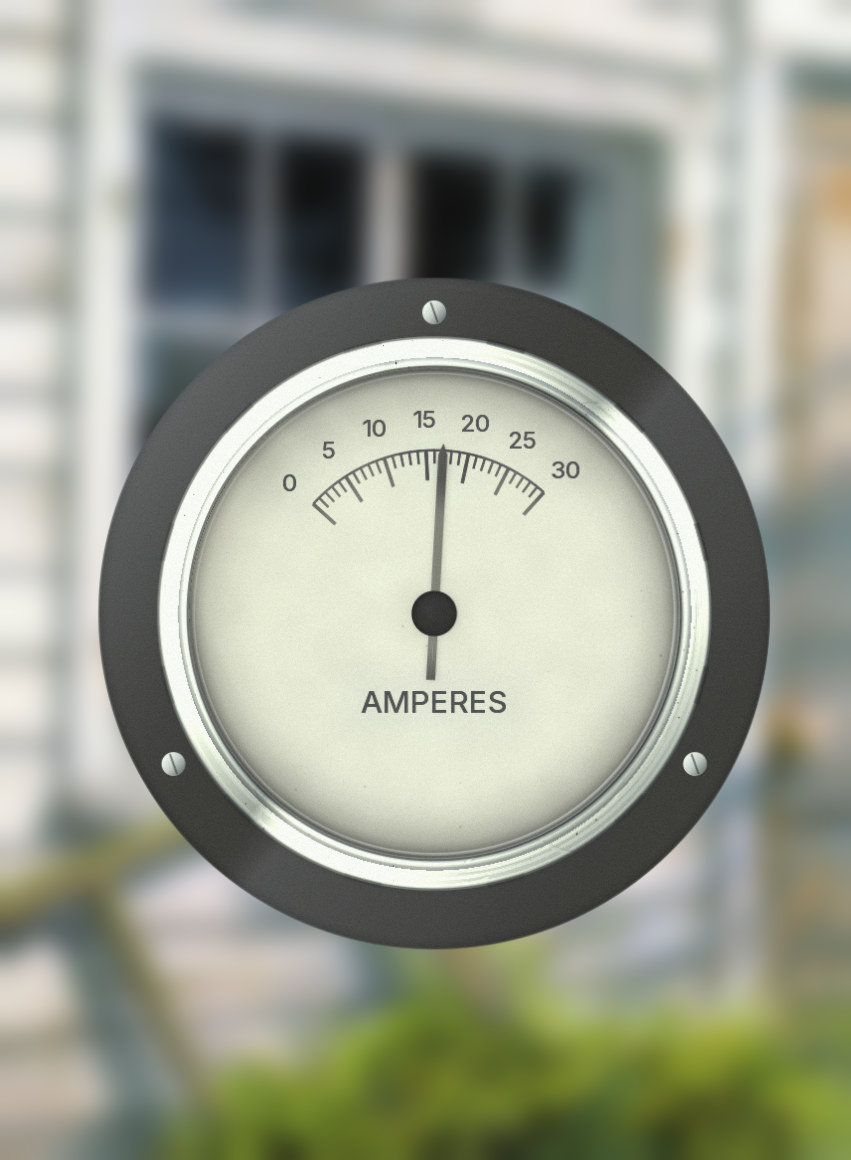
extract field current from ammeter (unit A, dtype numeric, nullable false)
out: 17 A
